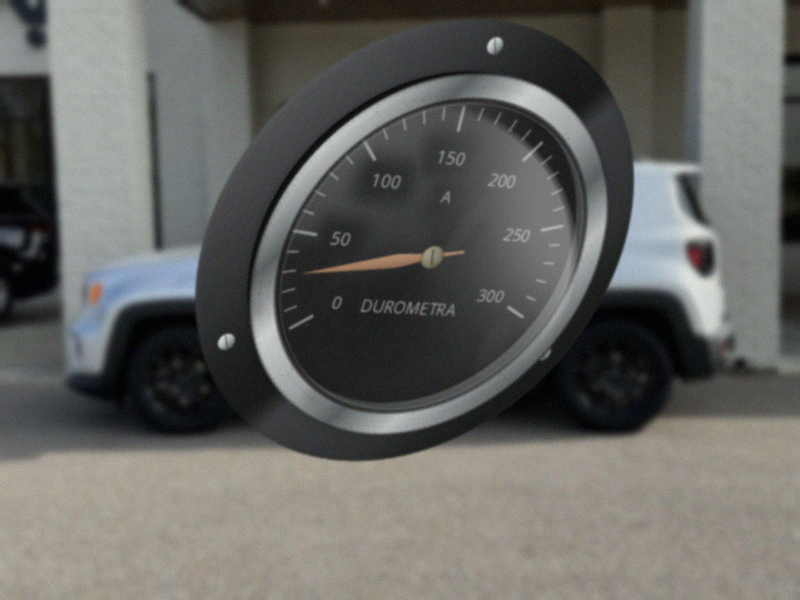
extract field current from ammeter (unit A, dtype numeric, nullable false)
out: 30 A
